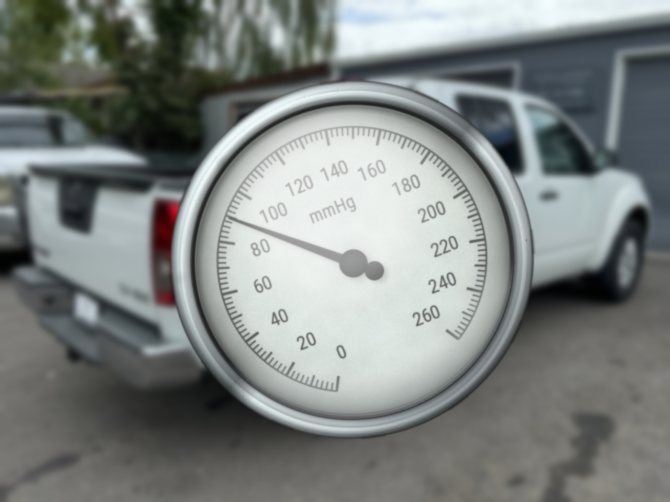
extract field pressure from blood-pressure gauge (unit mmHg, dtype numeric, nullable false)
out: 90 mmHg
